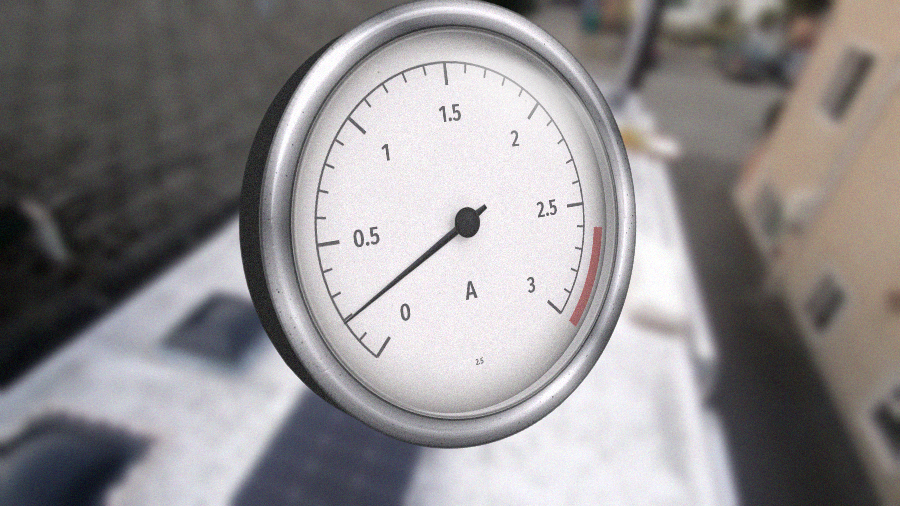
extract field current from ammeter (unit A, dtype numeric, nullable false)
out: 0.2 A
